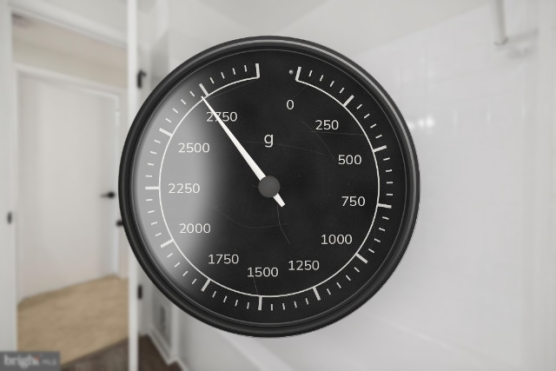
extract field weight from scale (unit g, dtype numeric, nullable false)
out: 2725 g
